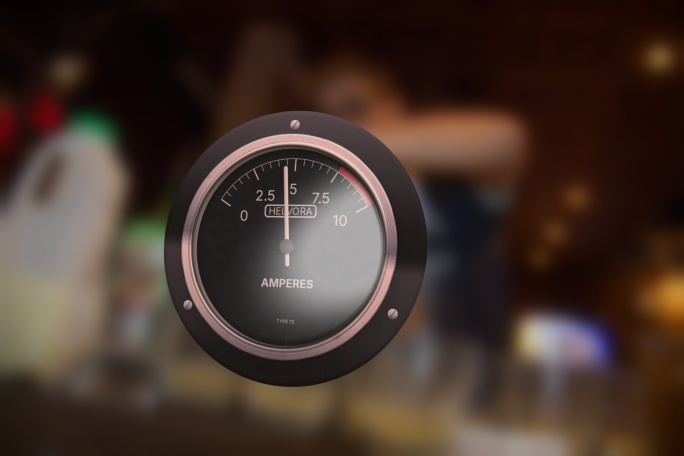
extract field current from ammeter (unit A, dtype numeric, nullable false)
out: 4.5 A
